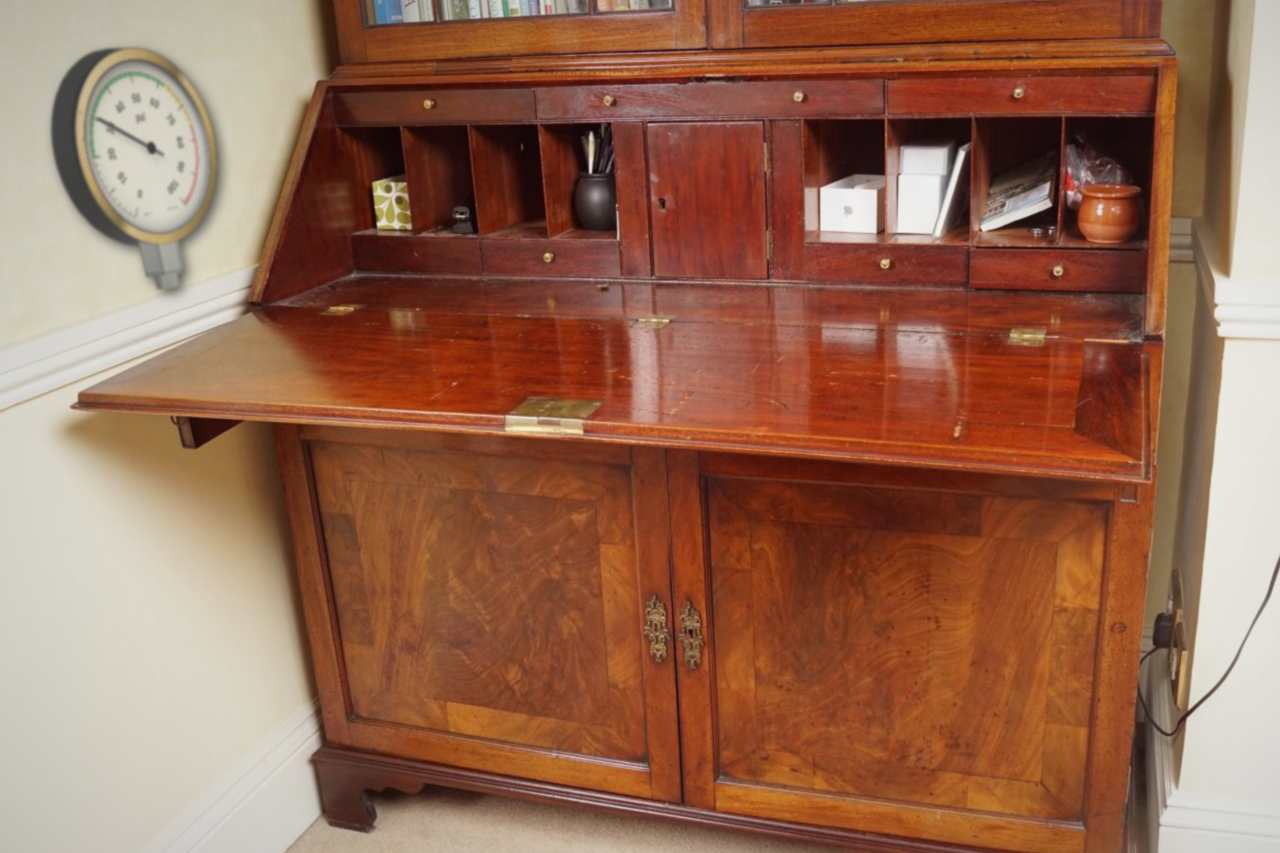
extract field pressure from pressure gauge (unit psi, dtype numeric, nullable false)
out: 30 psi
